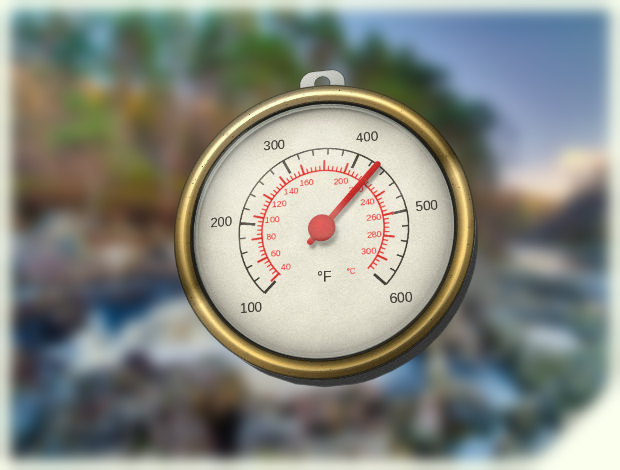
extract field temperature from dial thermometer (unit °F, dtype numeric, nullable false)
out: 430 °F
